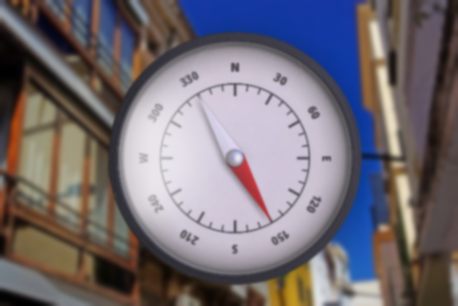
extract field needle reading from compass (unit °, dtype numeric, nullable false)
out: 150 °
